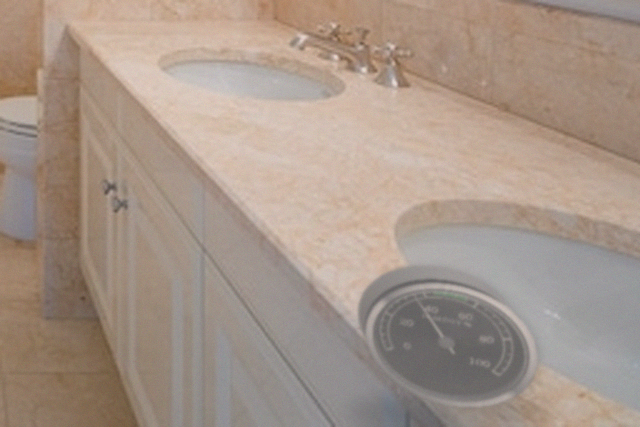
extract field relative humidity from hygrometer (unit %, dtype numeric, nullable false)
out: 36 %
